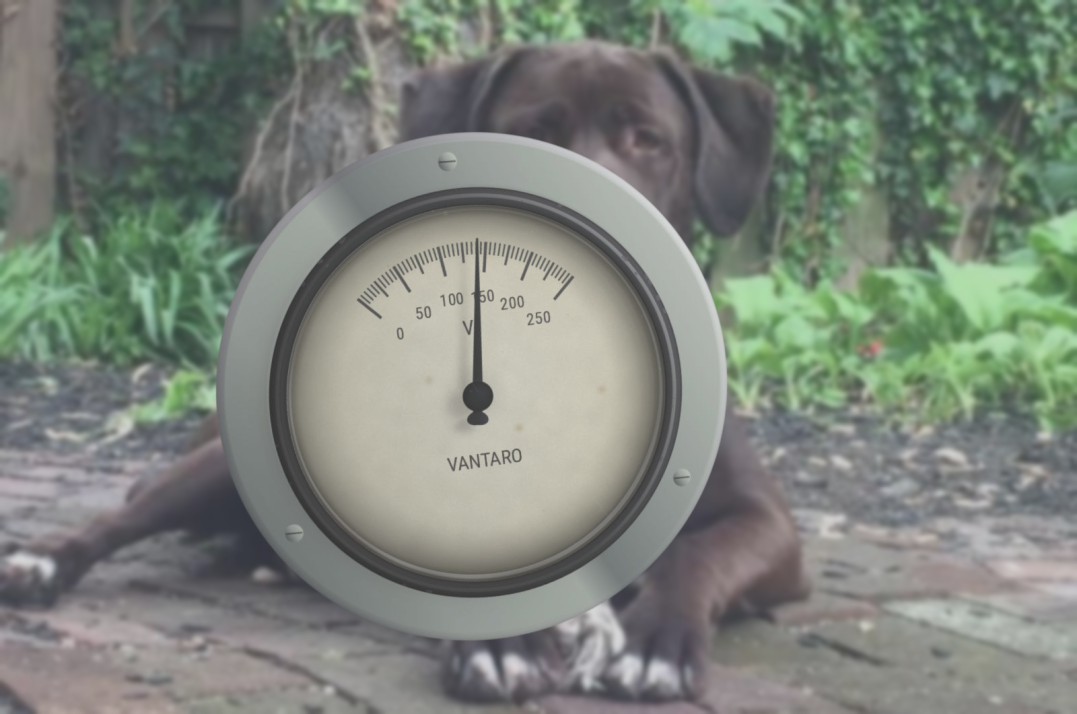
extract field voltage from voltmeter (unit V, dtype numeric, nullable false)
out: 140 V
